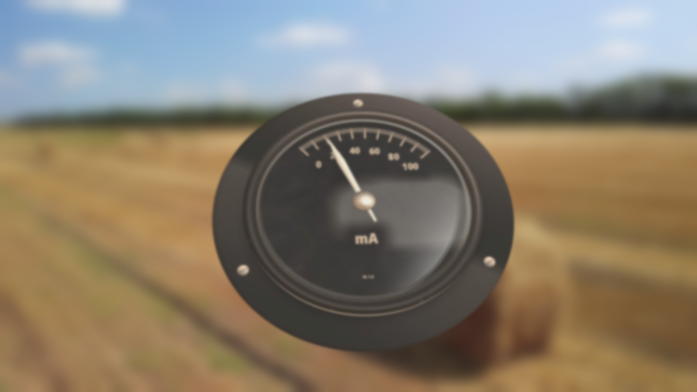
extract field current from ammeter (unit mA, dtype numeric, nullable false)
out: 20 mA
